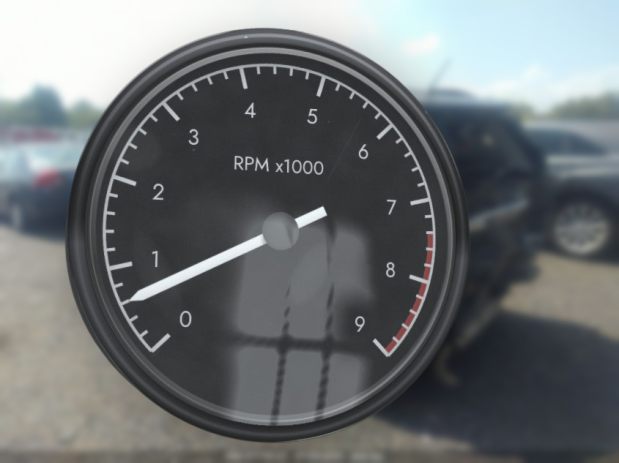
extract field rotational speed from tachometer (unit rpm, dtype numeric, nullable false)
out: 600 rpm
